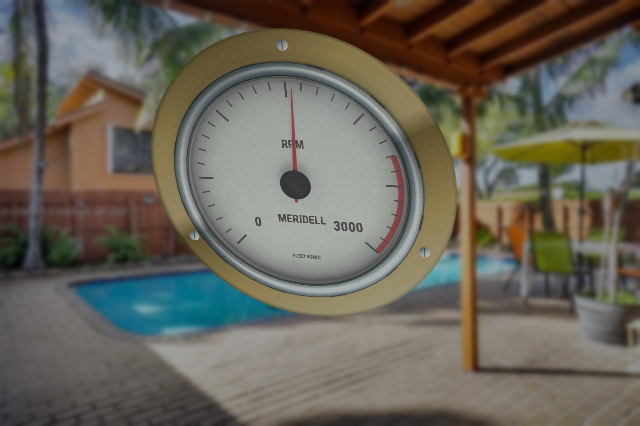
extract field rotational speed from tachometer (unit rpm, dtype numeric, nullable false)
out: 1550 rpm
